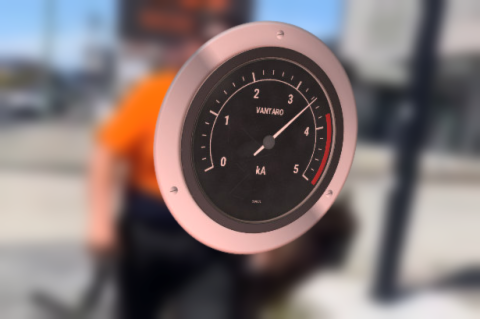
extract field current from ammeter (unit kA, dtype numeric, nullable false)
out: 3.4 kA
